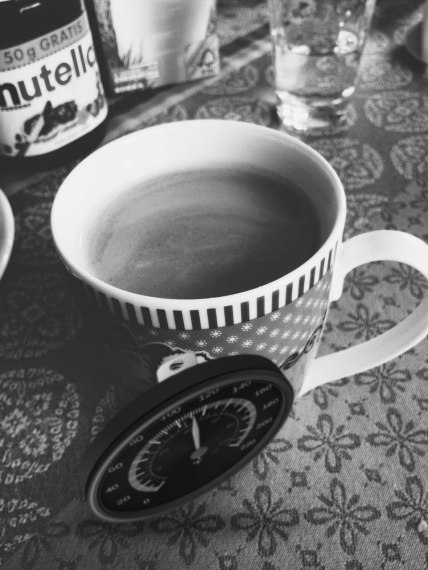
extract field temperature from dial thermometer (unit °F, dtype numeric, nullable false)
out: 110 °F
